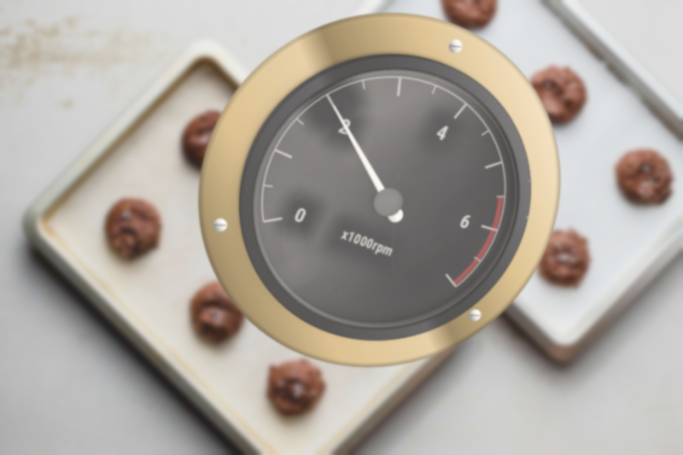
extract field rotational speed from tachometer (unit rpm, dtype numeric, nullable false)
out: 2000 rpm
